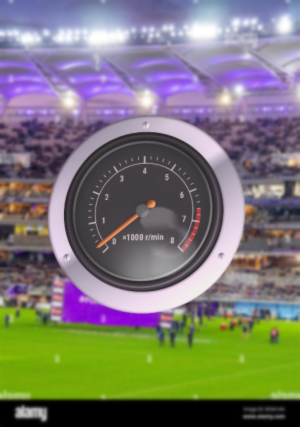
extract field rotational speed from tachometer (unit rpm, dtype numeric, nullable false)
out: 200 rpm
